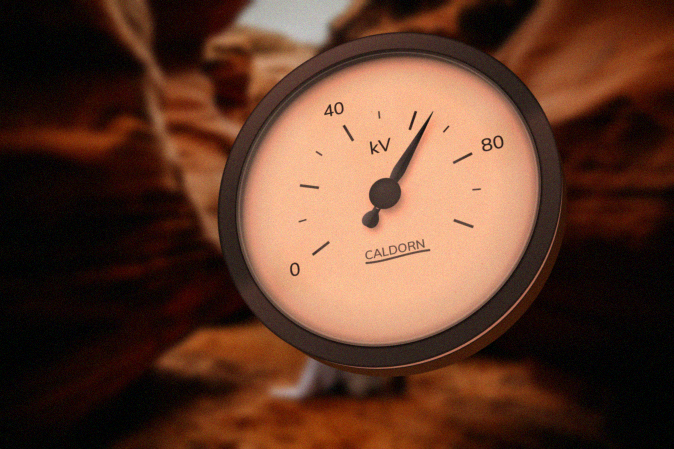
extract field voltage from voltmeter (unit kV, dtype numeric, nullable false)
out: 65 kV
